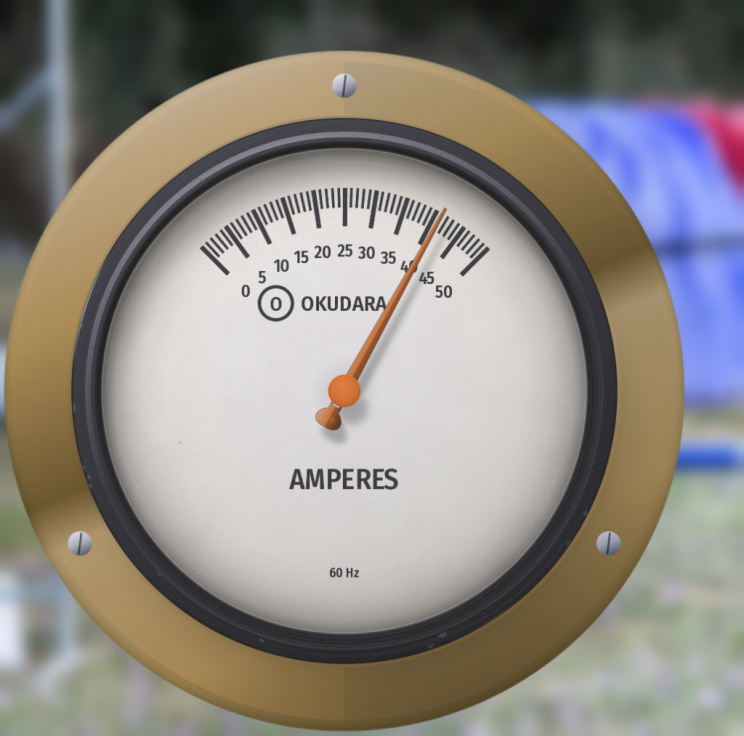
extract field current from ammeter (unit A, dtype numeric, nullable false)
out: 41 A
